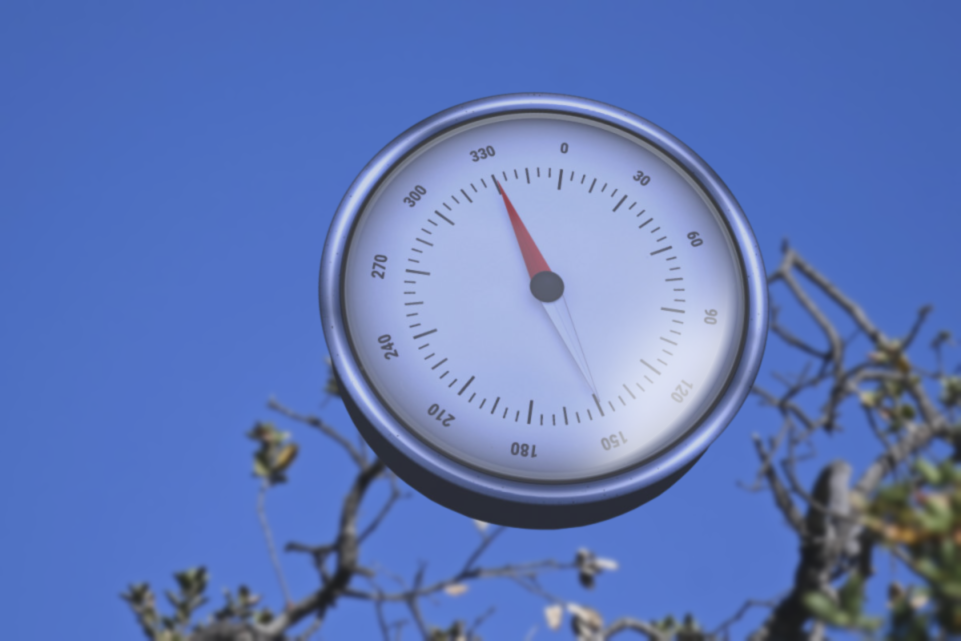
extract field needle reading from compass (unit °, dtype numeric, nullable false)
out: 330 °
